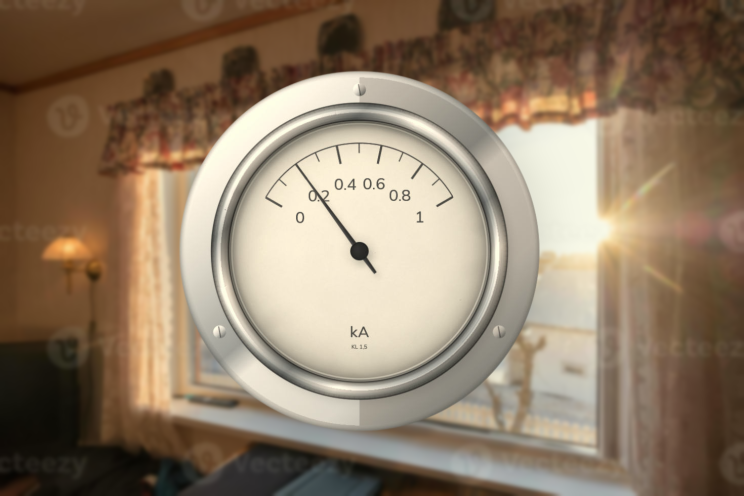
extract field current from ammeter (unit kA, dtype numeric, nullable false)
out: 0.2 kA
